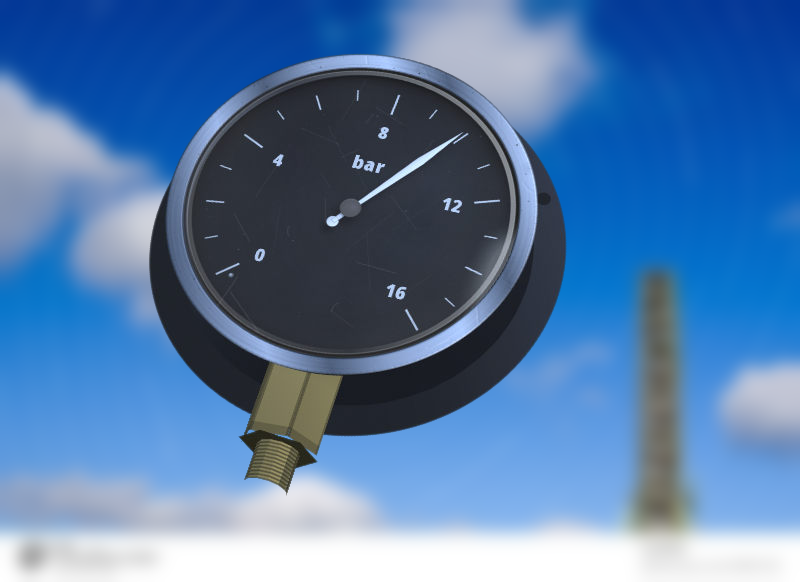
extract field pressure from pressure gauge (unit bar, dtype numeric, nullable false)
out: 10 bar
